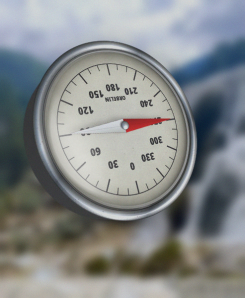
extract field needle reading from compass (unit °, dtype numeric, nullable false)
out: 270 °
